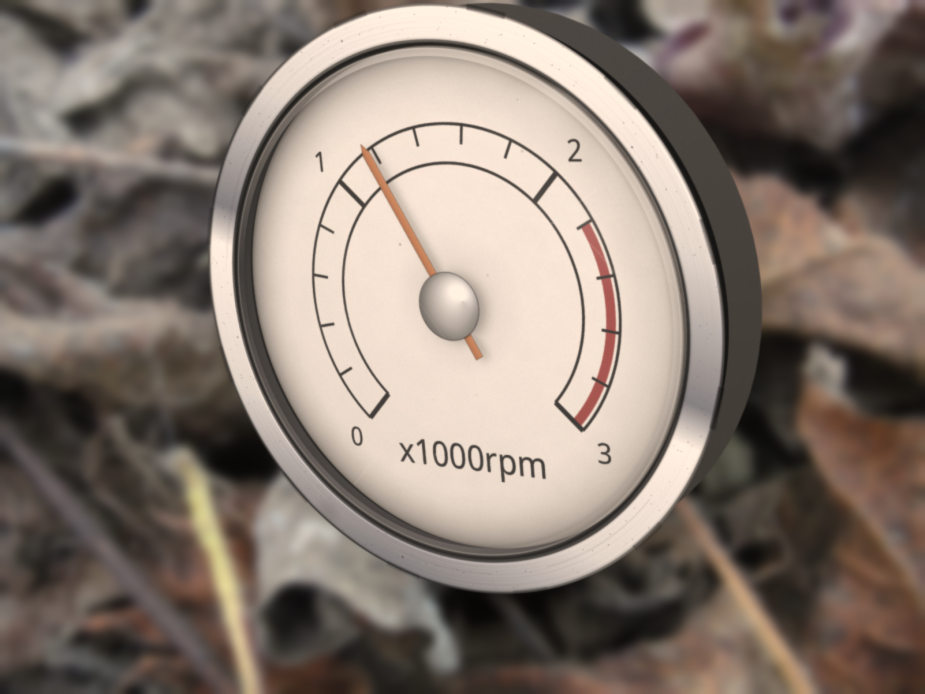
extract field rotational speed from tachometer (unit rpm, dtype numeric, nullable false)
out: 1200 rpm
